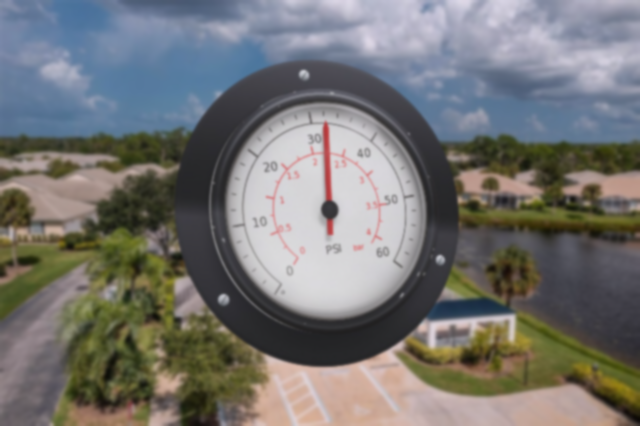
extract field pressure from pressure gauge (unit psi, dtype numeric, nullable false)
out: 32 psi
